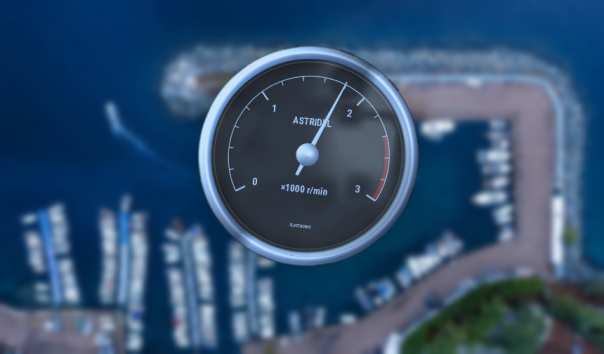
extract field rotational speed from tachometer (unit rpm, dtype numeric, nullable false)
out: 1800 rpm
